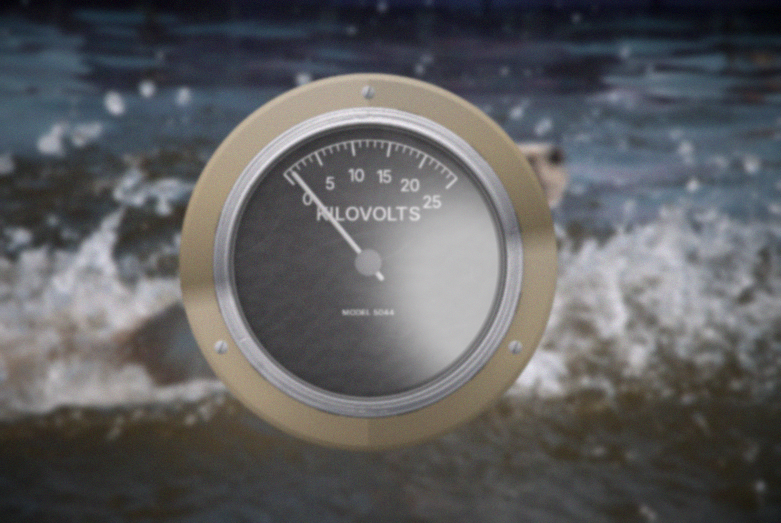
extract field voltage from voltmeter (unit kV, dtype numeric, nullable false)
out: 1 kV
